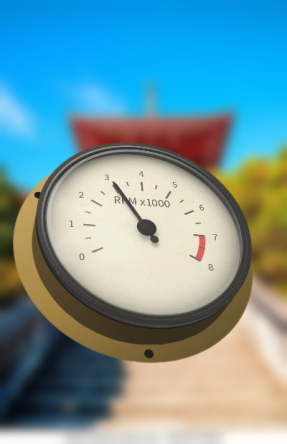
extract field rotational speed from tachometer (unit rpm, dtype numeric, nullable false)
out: 3000 rpm
